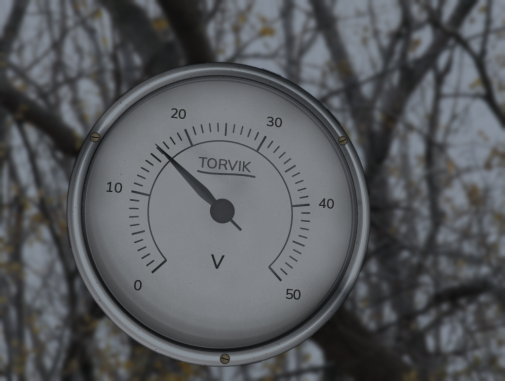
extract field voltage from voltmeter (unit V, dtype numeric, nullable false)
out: 16 V
